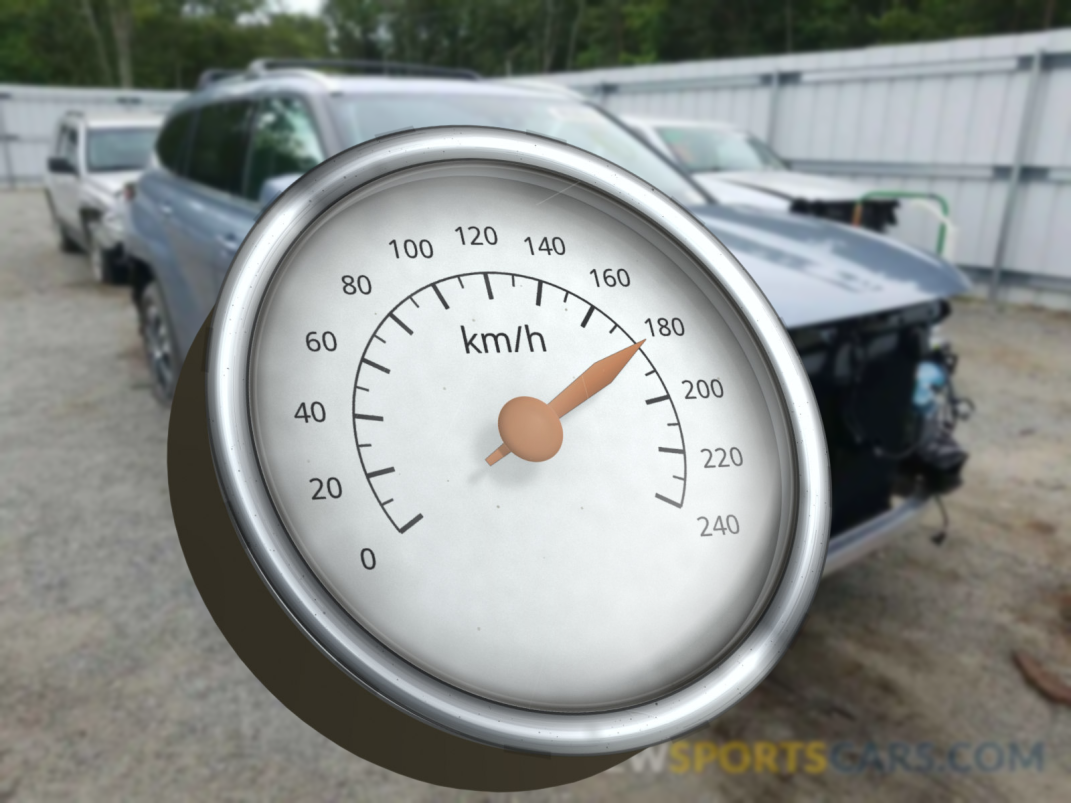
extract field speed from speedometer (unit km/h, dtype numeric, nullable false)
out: 180 km/h
